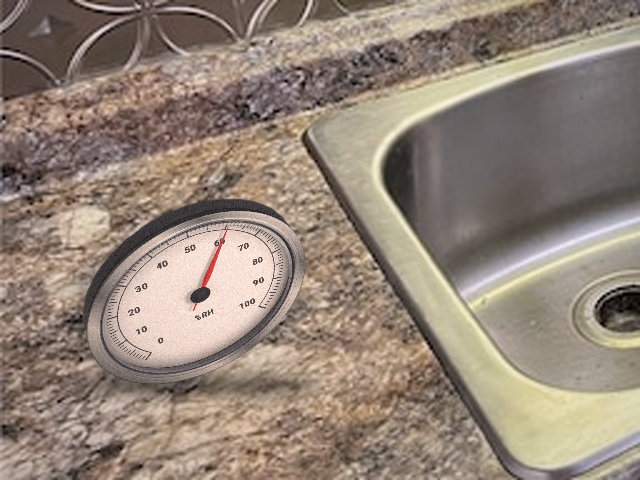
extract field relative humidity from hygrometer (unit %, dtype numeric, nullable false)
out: 60 %
